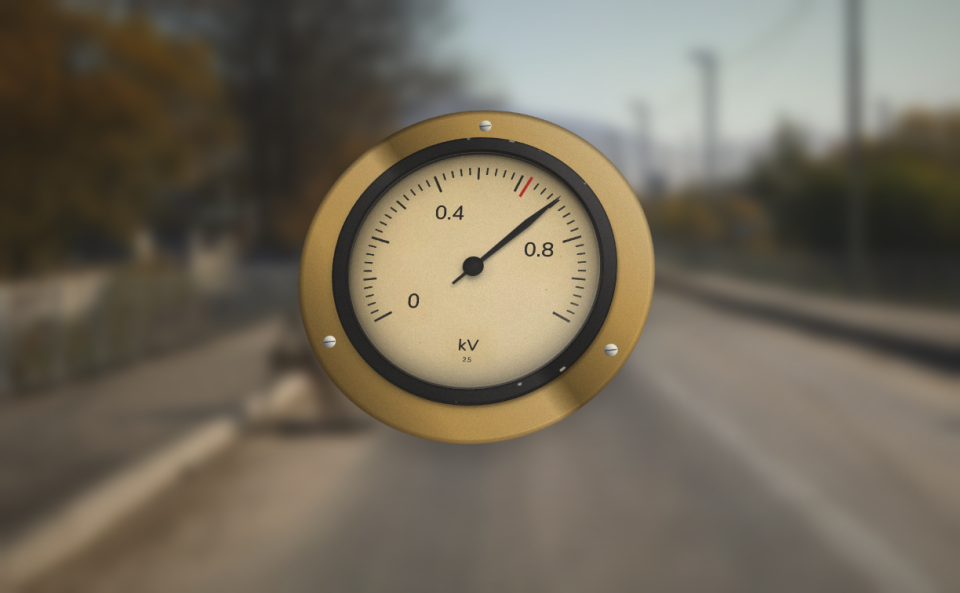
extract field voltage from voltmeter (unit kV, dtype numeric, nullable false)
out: 0.7 kV
